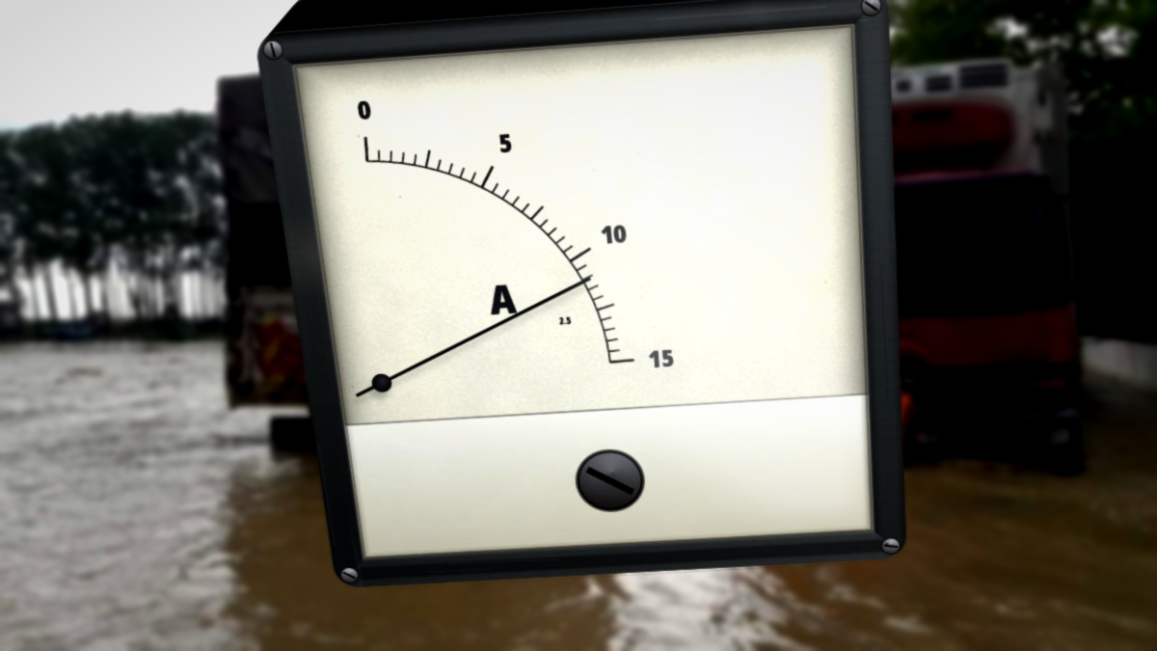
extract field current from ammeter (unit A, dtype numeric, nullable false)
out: 11 A
